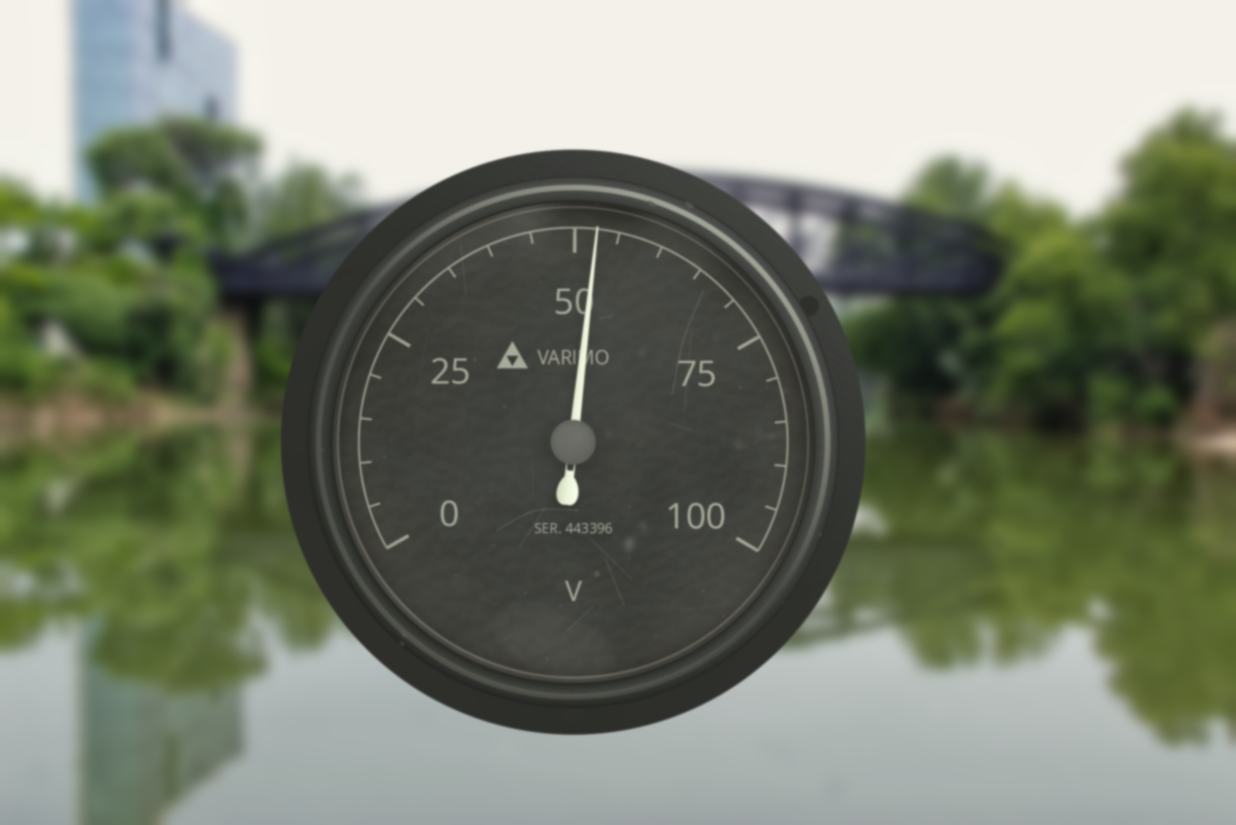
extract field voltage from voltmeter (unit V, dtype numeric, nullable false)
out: 52.5 V
